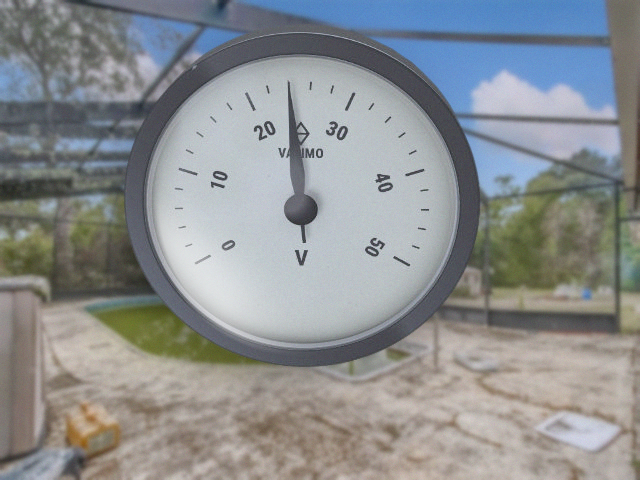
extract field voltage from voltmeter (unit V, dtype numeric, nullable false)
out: 24 V
